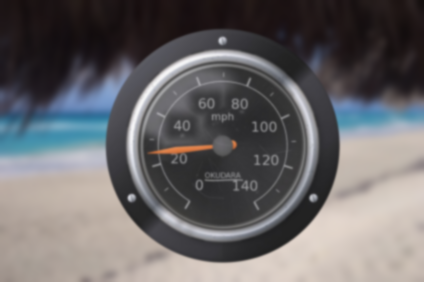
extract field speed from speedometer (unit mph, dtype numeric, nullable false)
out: 25 mph
